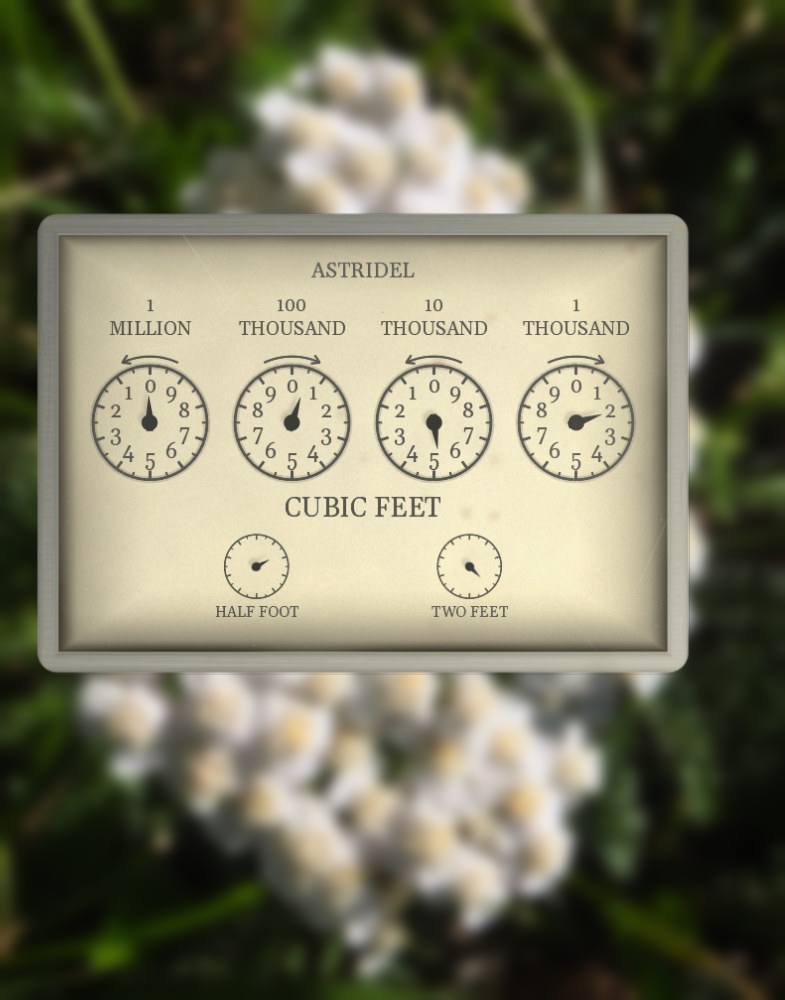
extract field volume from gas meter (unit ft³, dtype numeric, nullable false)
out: 5200 ft³
